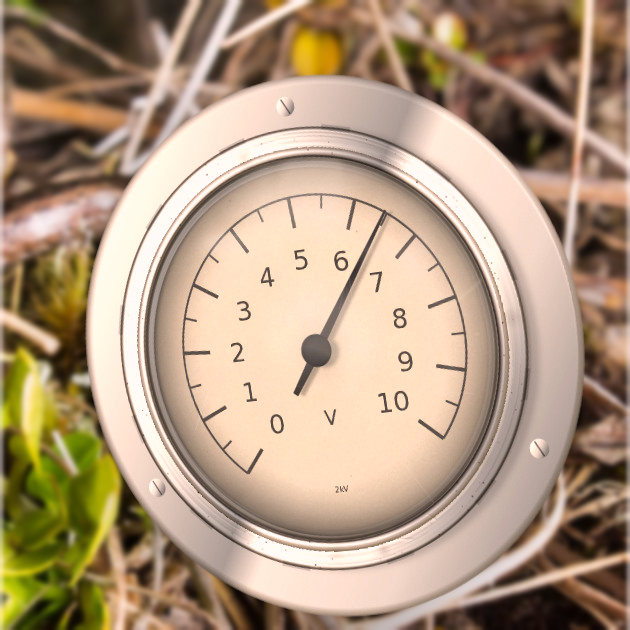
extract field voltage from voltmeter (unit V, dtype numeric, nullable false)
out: 6.5 V
